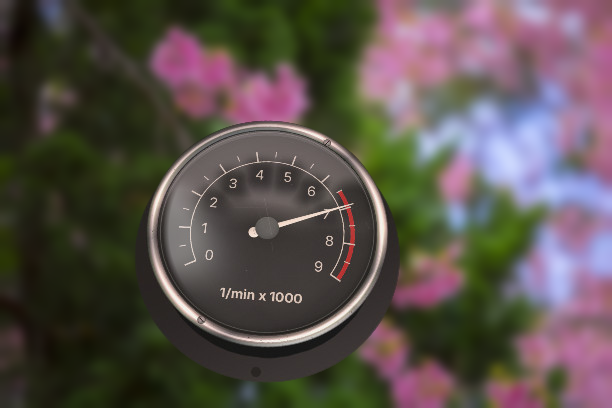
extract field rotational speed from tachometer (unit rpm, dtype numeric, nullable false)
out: 7000 rpm
